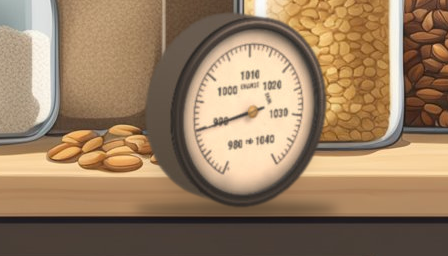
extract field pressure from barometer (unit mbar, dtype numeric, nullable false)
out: 990 mbar
